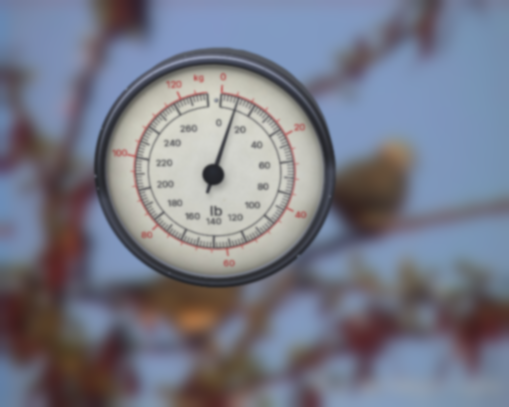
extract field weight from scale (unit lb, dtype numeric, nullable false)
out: 10 lb
